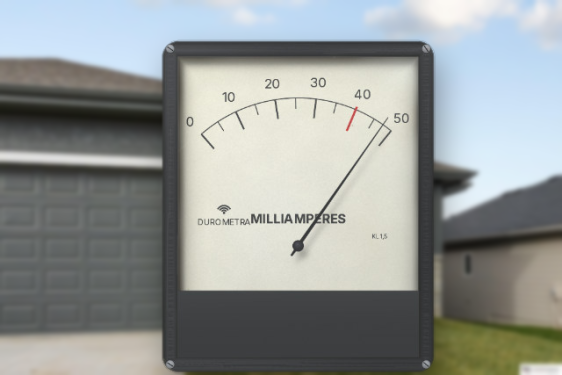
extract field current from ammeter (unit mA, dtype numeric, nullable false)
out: 47.5 mA
